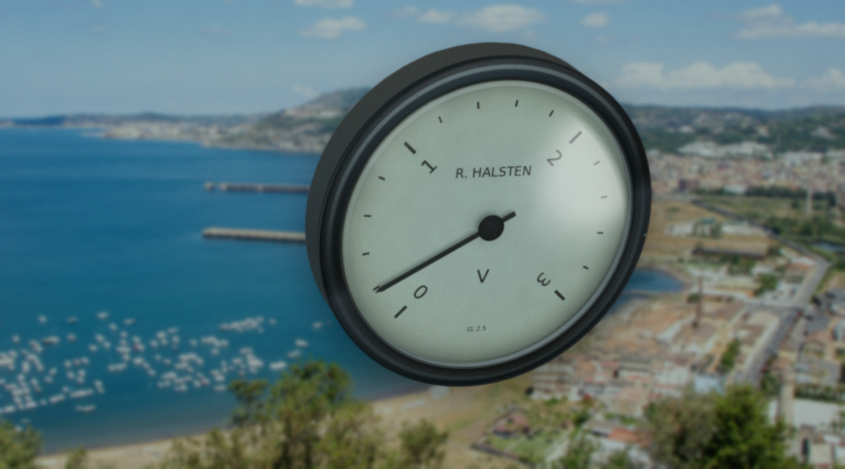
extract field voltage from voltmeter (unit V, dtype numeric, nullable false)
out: 0.2 V
